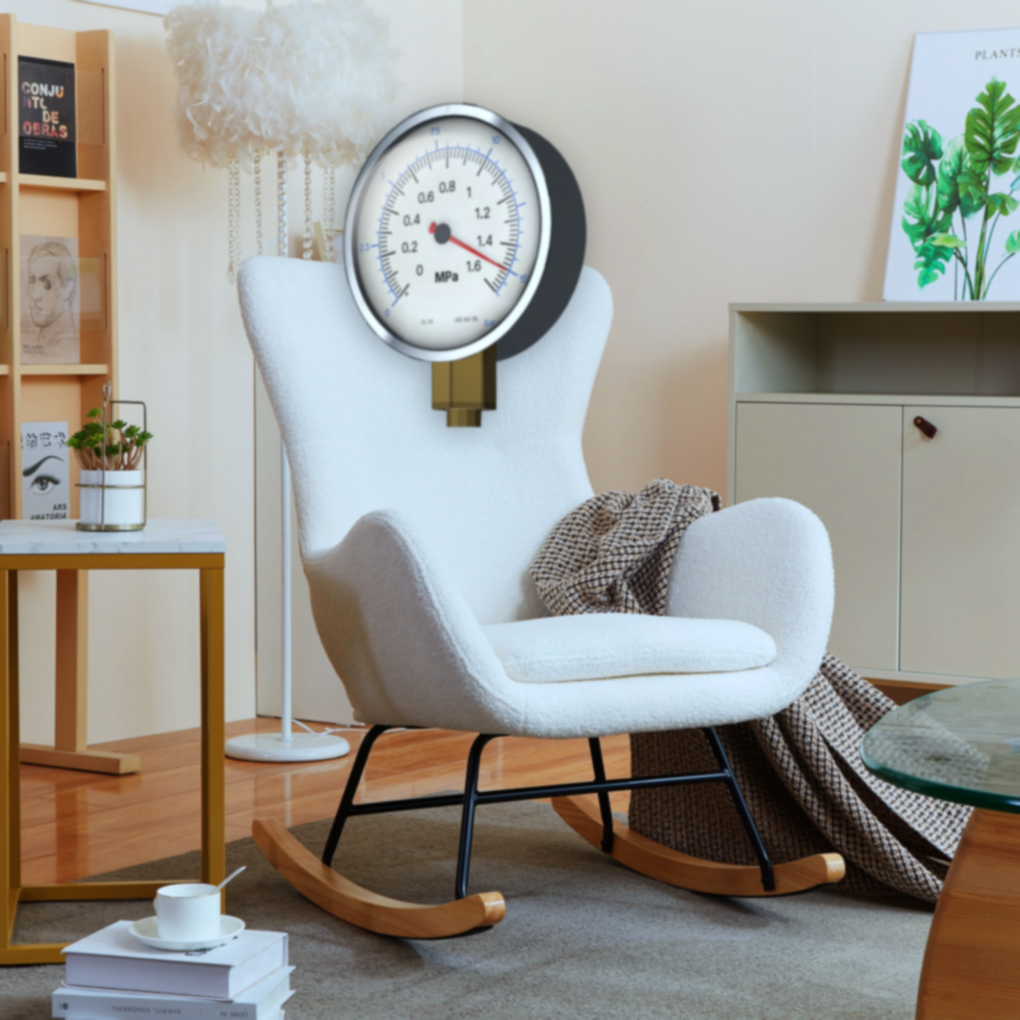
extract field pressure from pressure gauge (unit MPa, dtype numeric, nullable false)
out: 1.5 MPa
